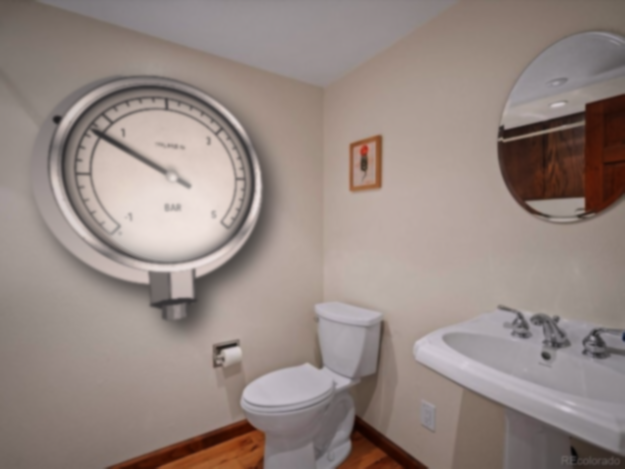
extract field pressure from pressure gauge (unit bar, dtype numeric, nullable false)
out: 0.7 bar
